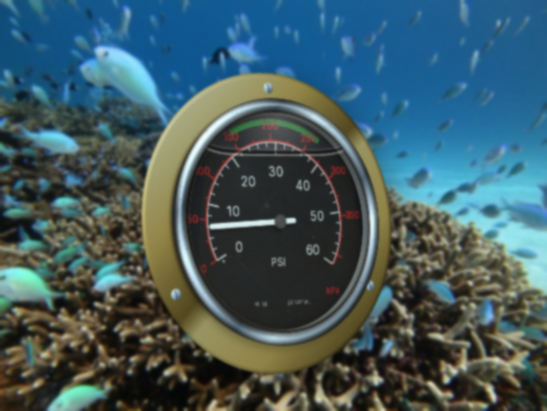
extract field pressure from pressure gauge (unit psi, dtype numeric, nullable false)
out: 6 psi
